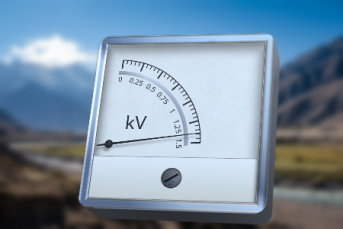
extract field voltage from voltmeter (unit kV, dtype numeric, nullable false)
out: 1.4 kV
